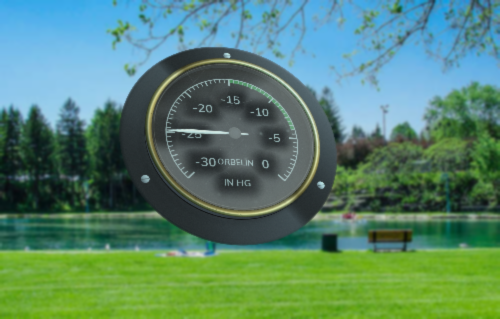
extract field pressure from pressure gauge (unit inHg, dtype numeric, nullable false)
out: -25 inHg
